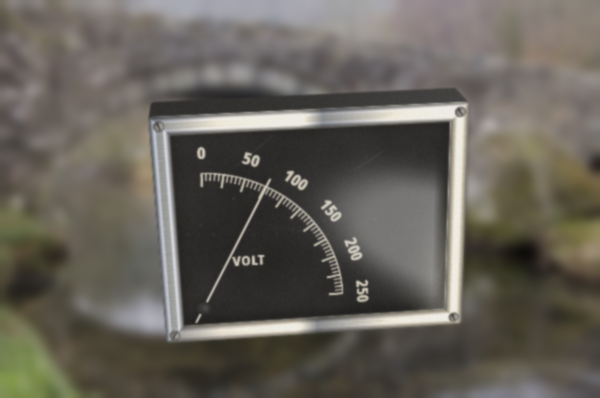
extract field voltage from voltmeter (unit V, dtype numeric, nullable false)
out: 75 V
